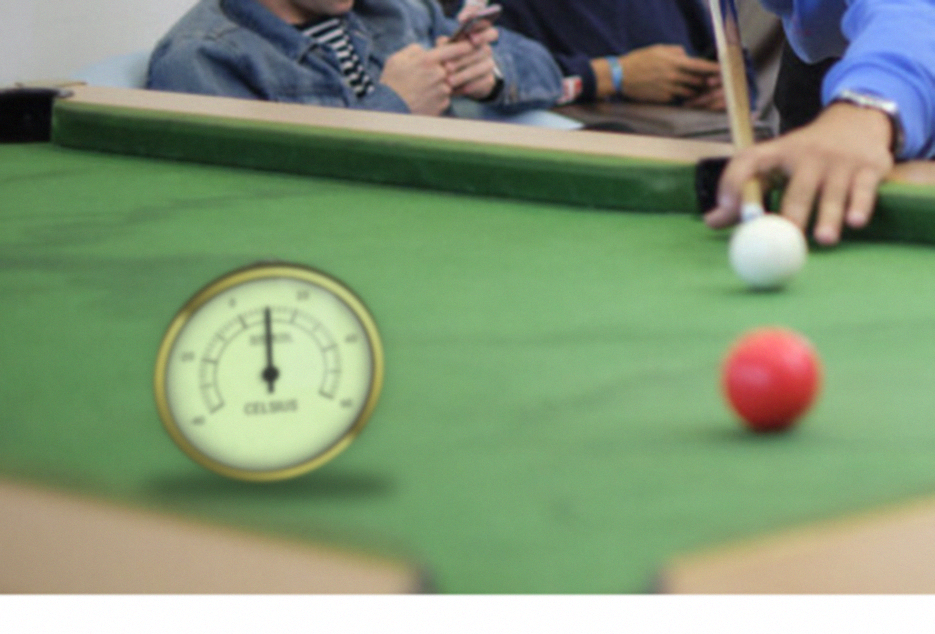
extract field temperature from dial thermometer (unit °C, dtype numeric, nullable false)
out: 10 °C
